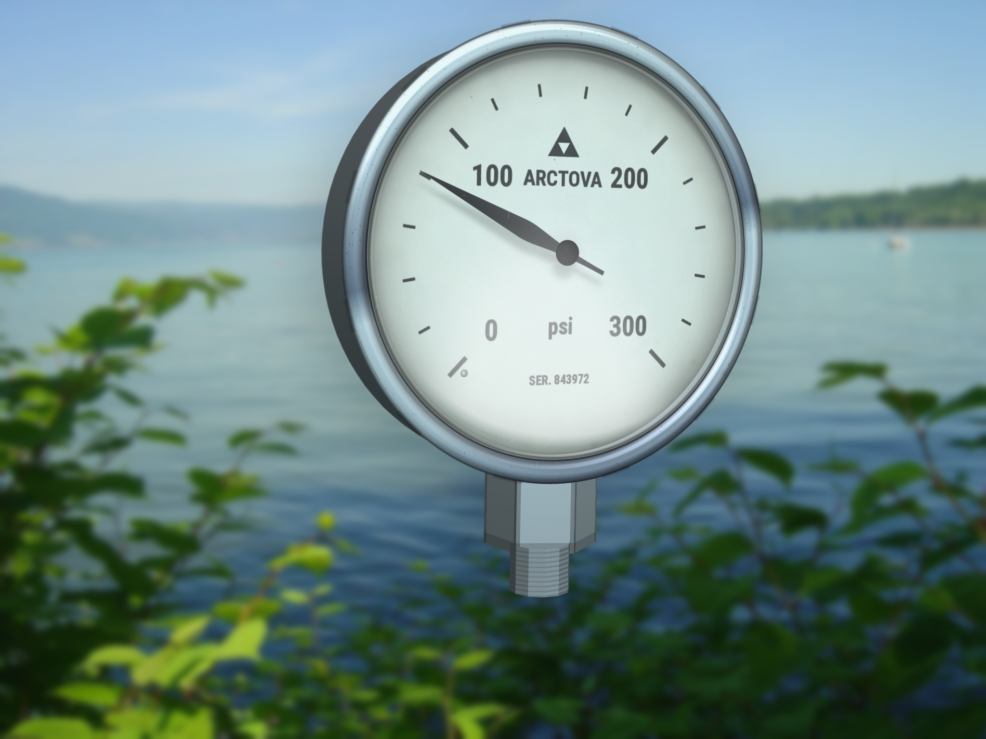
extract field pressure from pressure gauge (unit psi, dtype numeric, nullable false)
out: 80 psi
